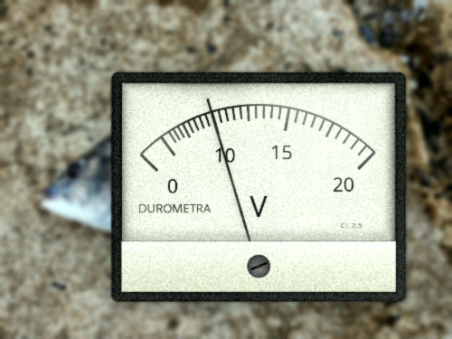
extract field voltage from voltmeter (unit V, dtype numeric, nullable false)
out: 10 V
